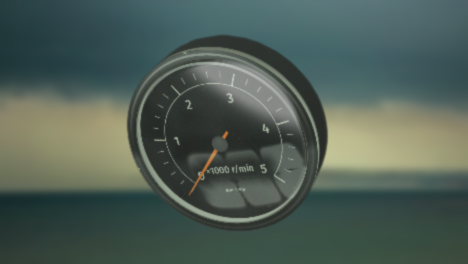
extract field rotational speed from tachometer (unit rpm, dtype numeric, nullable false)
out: 0 rpm
